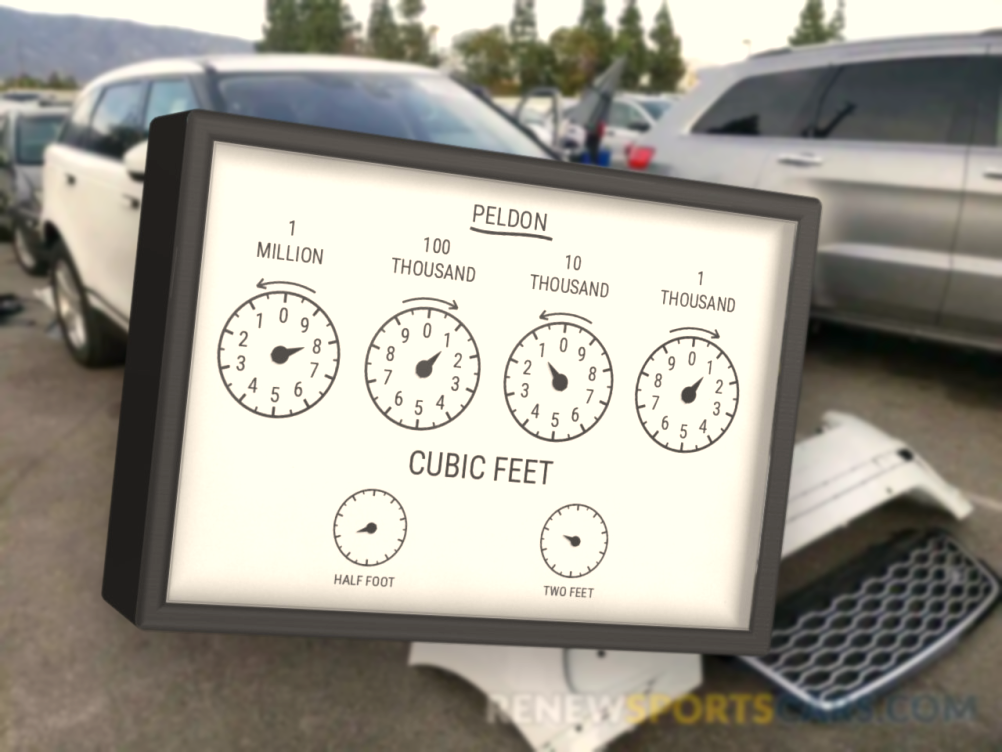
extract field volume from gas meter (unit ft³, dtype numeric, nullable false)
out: 811100 ft³
